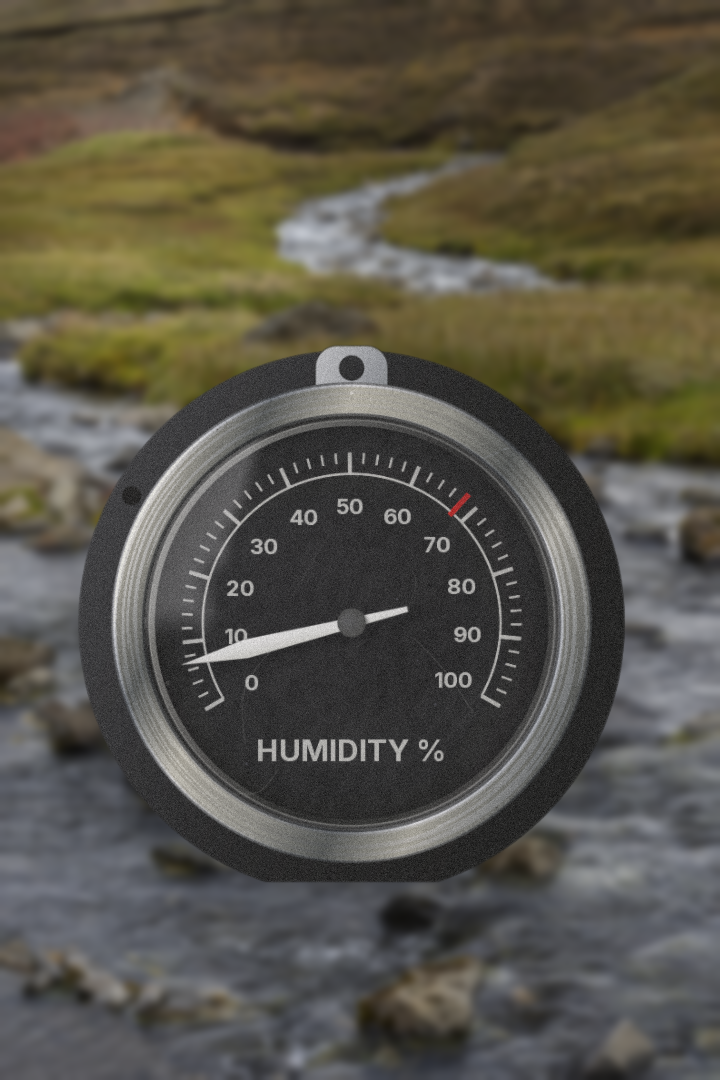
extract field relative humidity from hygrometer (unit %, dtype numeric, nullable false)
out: 7 %
